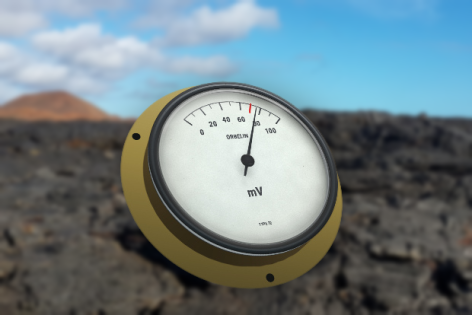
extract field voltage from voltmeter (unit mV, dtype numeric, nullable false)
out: 75 mV
